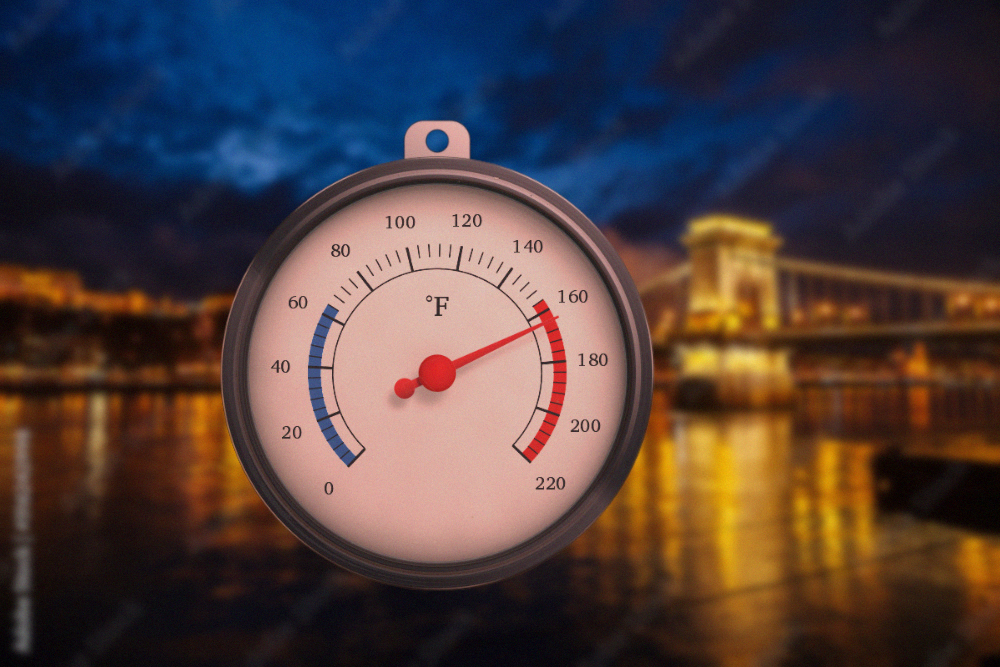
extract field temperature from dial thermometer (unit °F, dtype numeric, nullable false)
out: 164 °F
